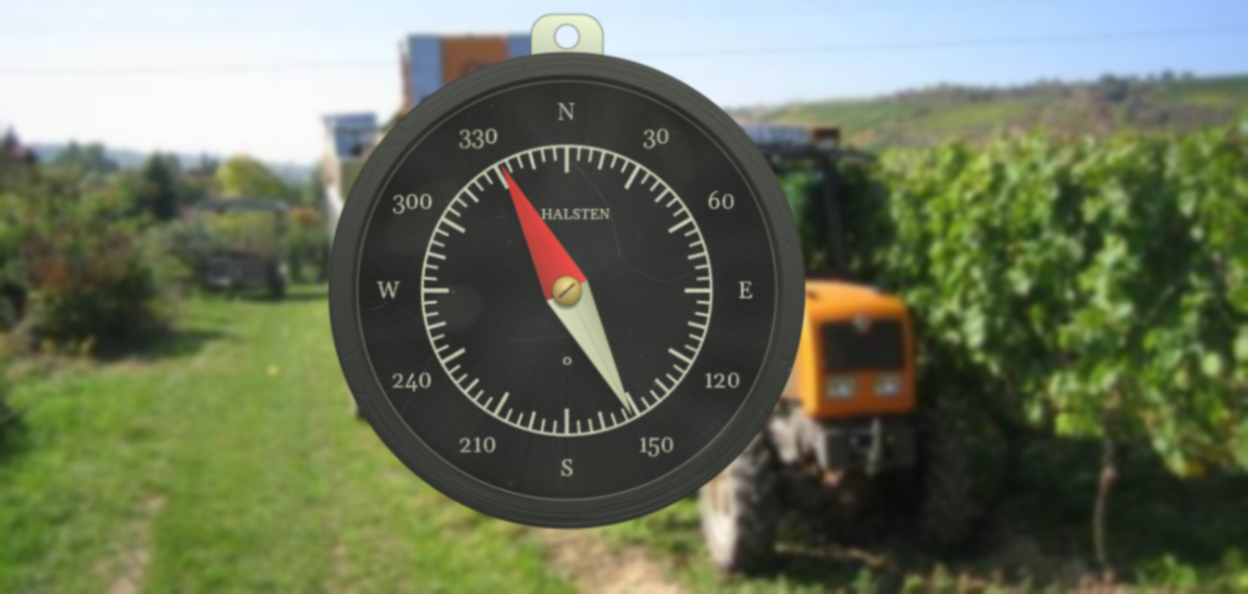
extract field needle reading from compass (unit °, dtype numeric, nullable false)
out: 332.5 °
